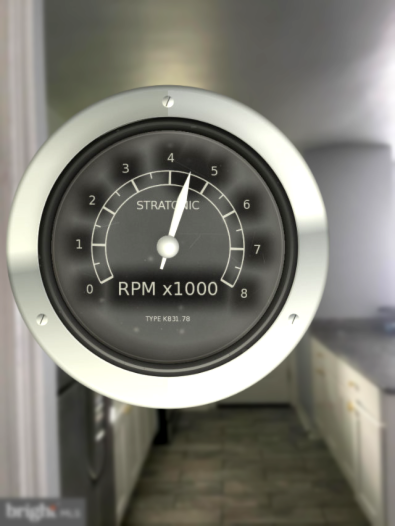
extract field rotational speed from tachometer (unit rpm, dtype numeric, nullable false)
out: 4500 rpm
